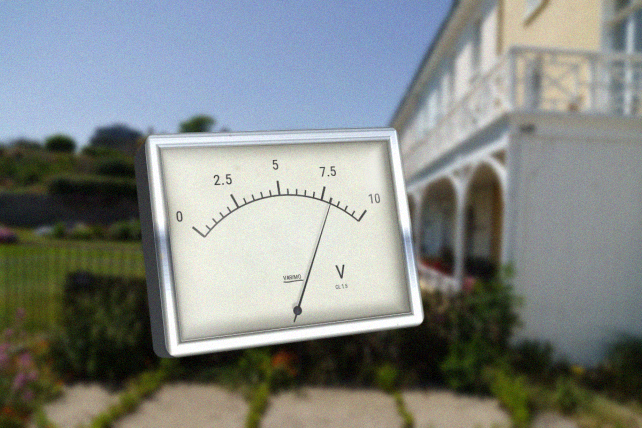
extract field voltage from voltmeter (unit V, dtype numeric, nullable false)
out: 8 V
